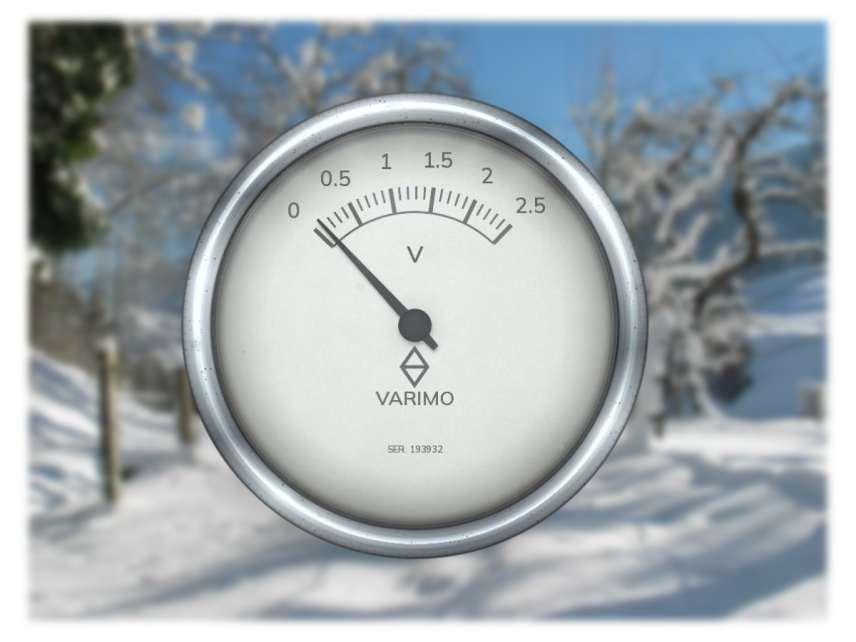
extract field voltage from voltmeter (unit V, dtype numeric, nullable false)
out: 0.1 V
